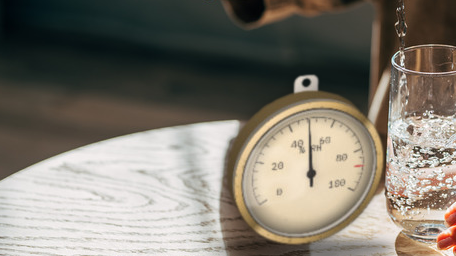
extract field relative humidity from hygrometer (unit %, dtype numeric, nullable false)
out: 48 %
